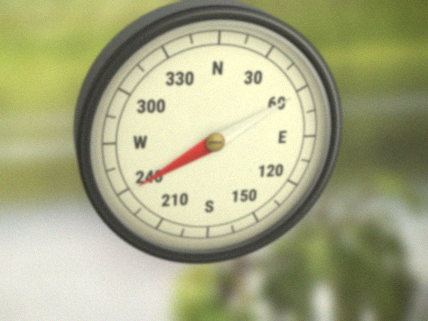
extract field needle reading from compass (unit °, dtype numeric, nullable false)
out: 240 °
